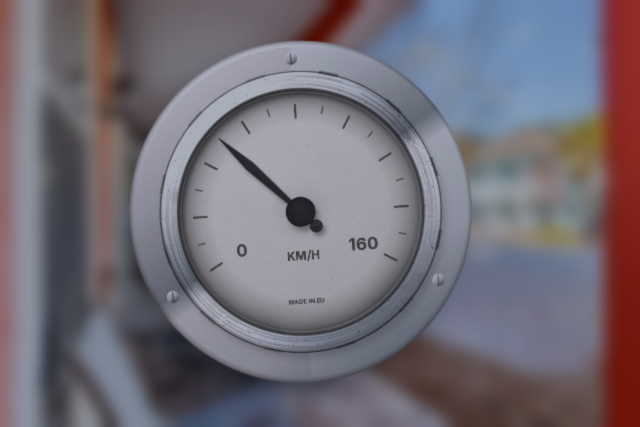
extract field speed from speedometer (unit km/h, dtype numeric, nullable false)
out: 50 km/h
